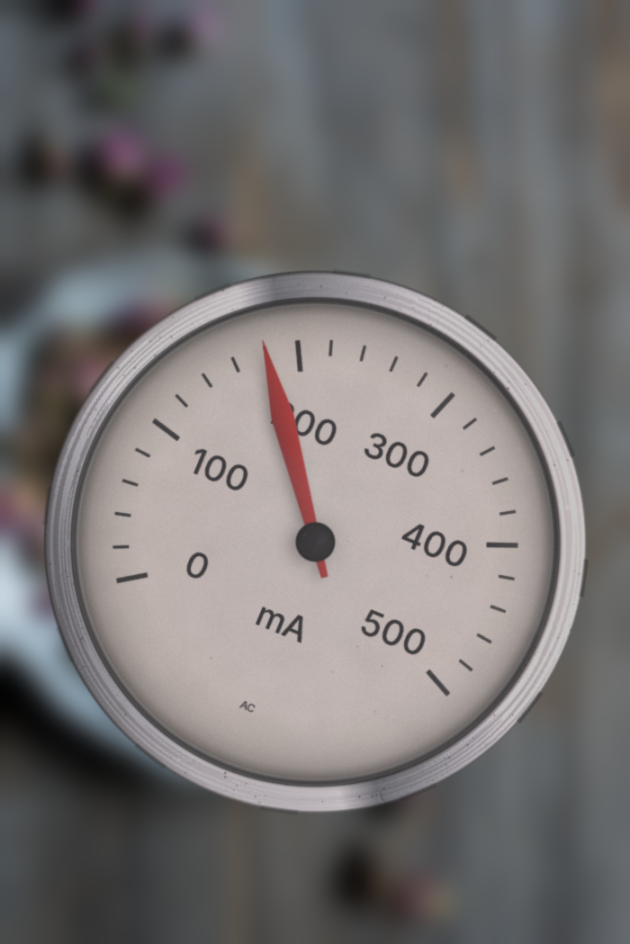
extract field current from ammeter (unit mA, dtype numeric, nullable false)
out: 180 mA
